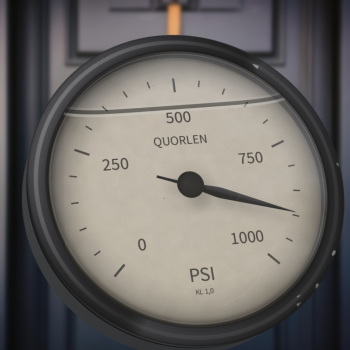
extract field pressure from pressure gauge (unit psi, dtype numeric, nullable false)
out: 900 psi
